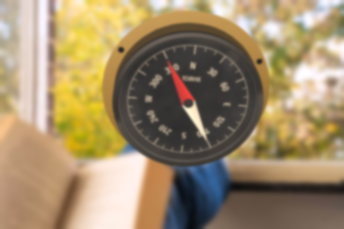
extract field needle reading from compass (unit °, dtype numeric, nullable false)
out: 330 °
